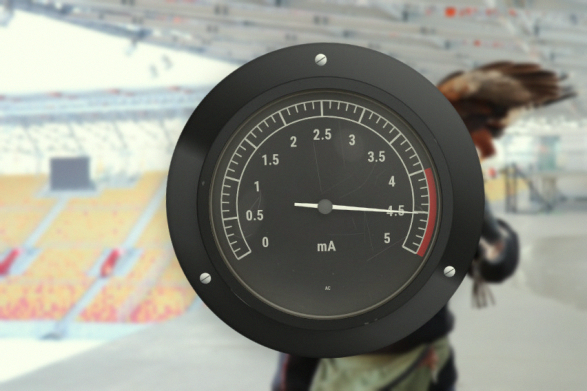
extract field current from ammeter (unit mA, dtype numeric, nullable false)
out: 4.5 mA
